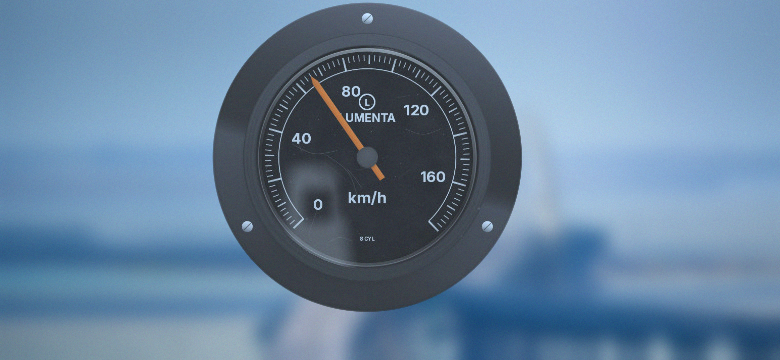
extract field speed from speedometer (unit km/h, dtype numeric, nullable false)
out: 66 km/h
